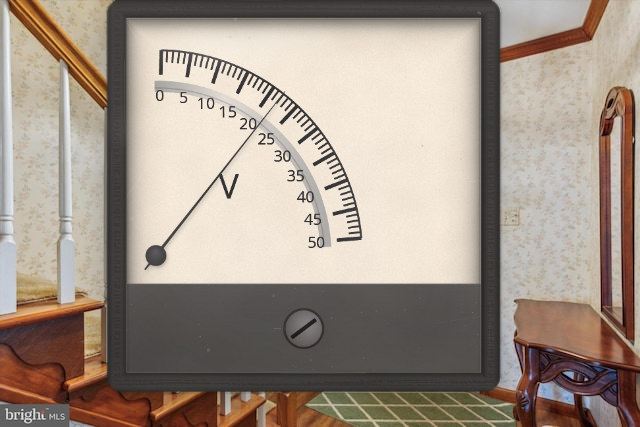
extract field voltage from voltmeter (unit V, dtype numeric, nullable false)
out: 22 V
